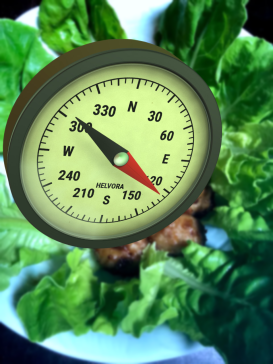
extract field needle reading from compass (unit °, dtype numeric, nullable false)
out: 125 °
